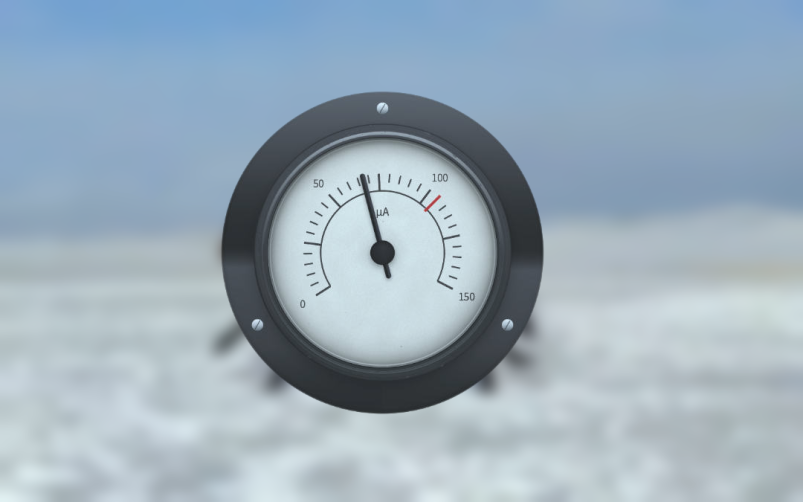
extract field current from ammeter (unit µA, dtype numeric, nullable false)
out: 67.5 µA
